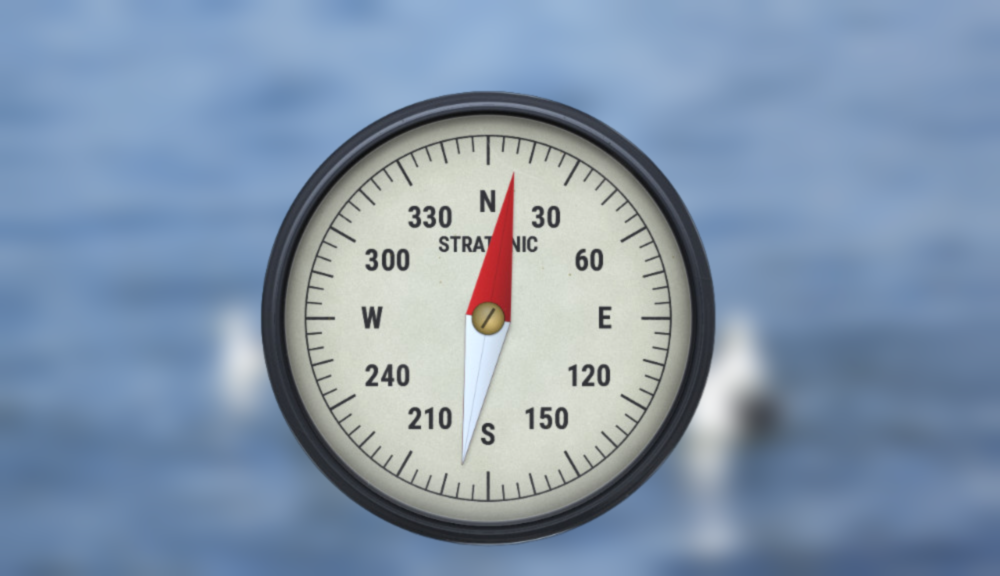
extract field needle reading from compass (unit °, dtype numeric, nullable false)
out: 10 °
